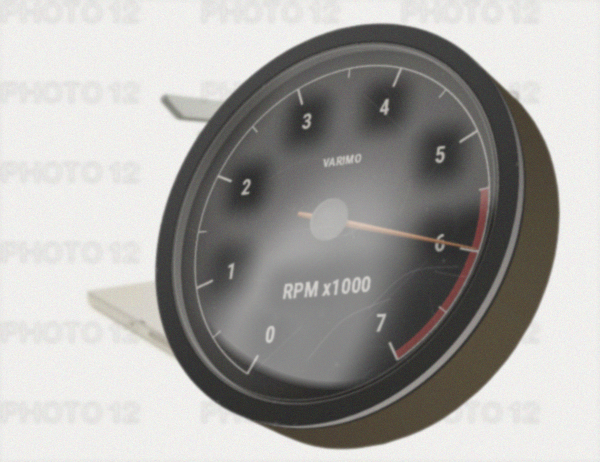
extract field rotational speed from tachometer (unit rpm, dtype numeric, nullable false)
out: 6000 rpm
